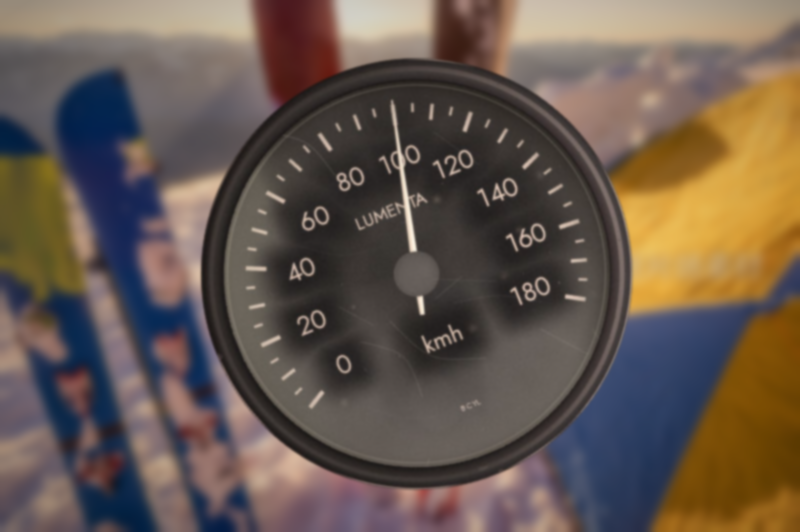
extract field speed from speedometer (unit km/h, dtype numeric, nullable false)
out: 100 km/h
